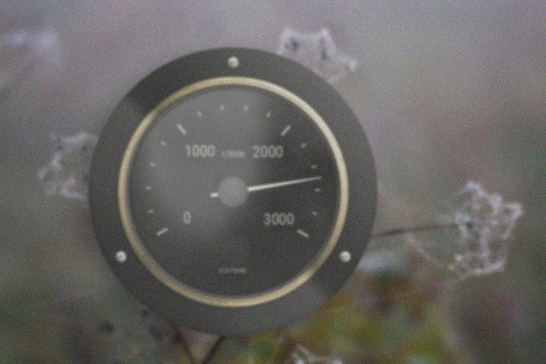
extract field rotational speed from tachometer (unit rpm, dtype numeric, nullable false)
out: 2500 rpm
